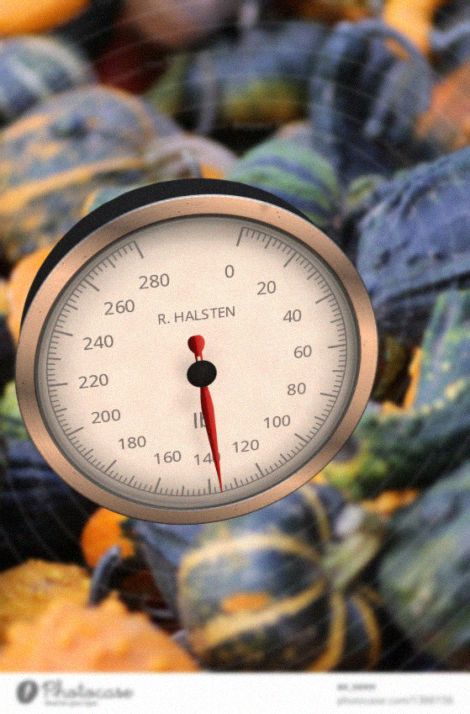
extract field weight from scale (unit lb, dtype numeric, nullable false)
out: 136 lb
